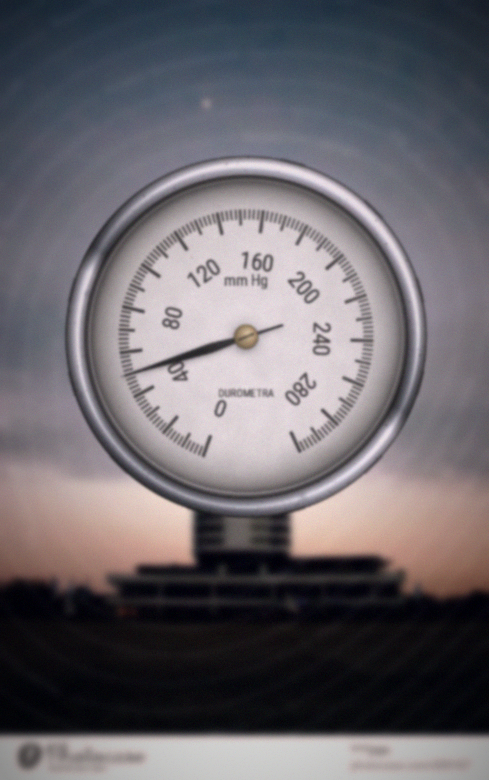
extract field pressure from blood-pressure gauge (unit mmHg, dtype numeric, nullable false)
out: 50 mmHg
